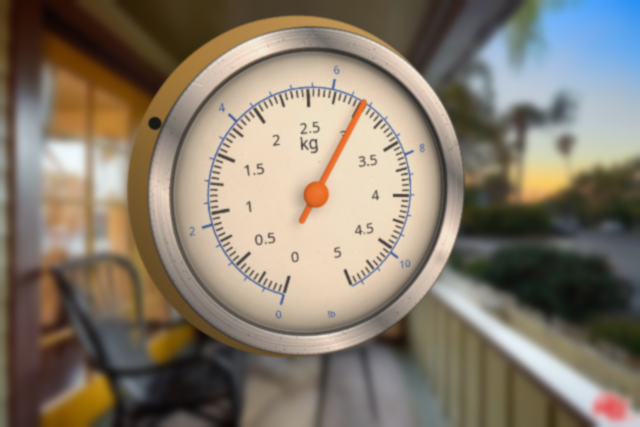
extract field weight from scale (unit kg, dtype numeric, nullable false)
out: 3 kg
